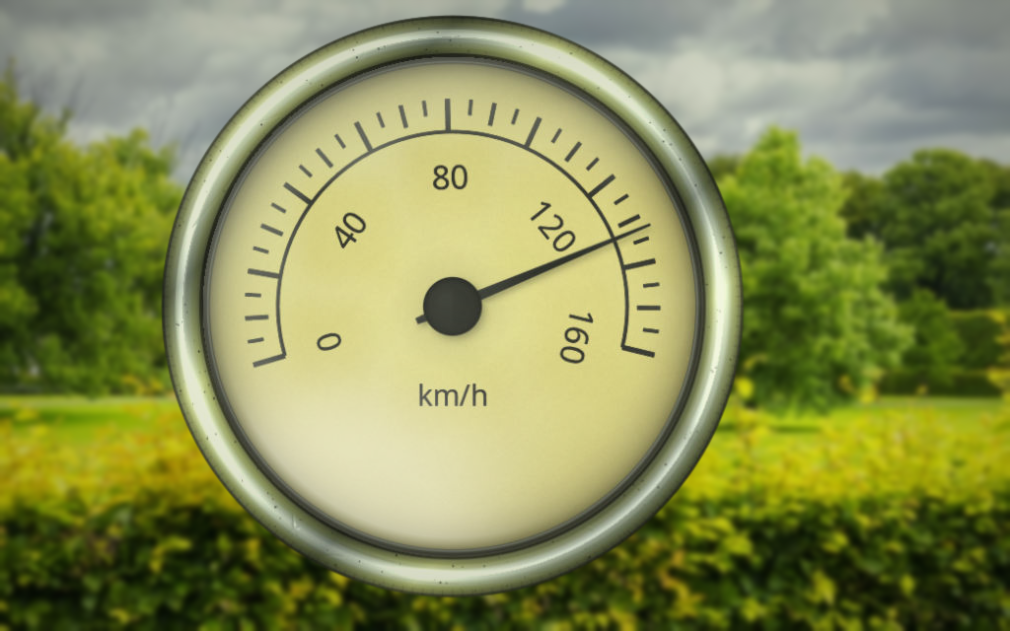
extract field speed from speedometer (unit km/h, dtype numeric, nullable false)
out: 132.5 km/h
